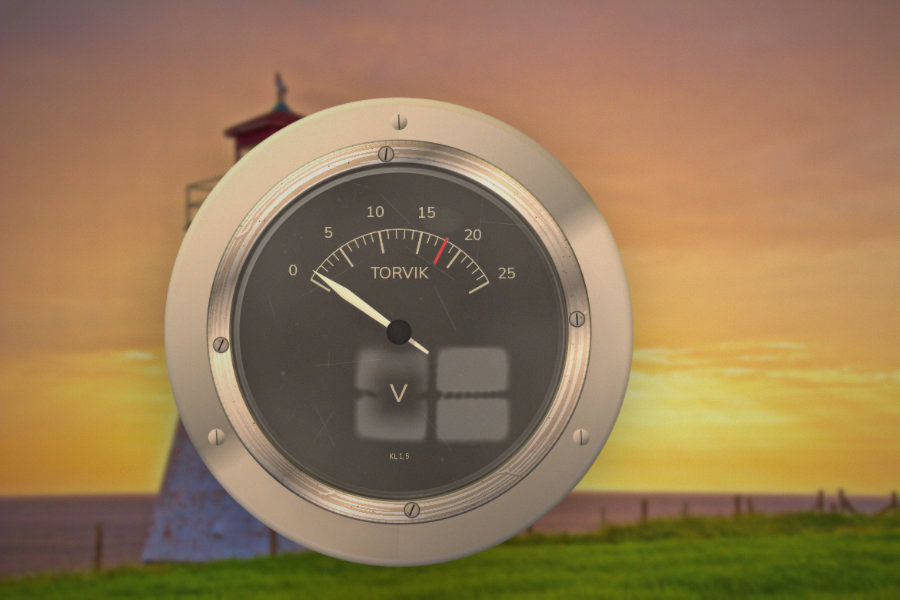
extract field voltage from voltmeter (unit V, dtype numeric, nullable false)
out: 1 V
